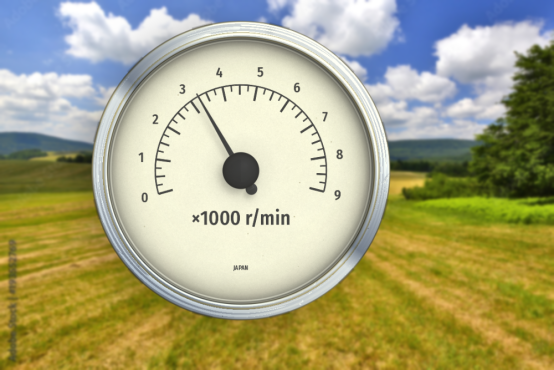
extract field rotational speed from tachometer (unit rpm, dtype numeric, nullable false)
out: 3250 rpm
